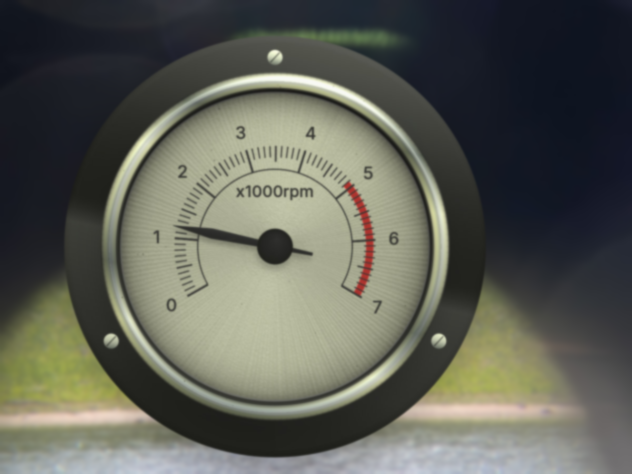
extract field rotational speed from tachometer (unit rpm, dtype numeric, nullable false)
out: 1200 rpm
